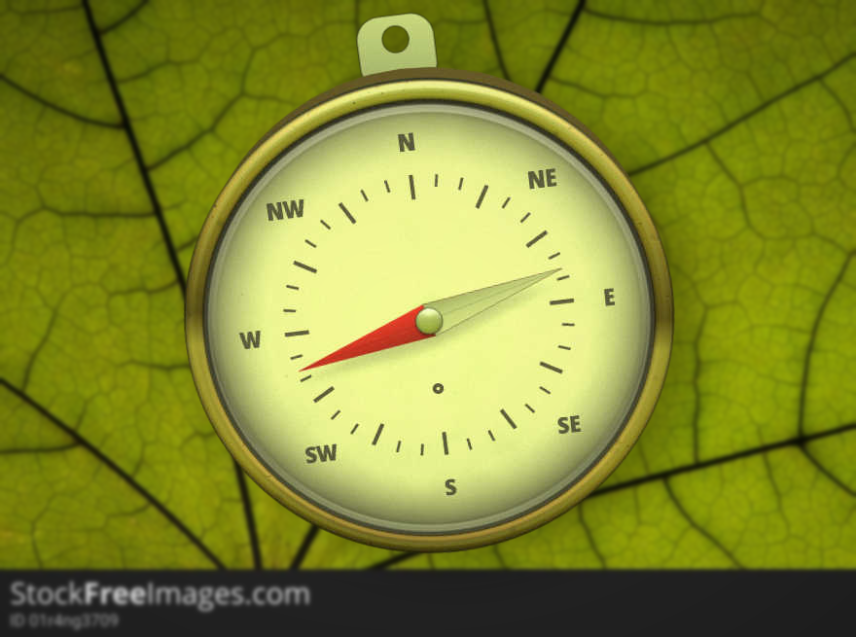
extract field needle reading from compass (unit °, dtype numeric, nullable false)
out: 255 °
